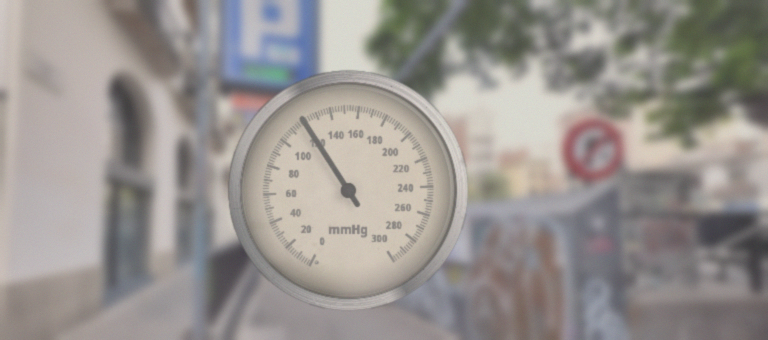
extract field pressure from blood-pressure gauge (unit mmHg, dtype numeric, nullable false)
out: 120 mmHg
